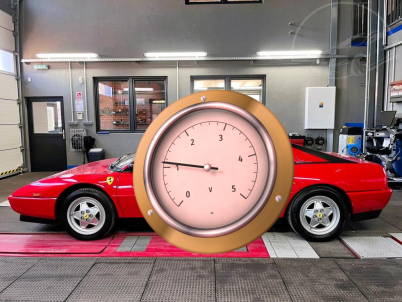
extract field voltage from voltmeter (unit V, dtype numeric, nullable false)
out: 1.1 V
